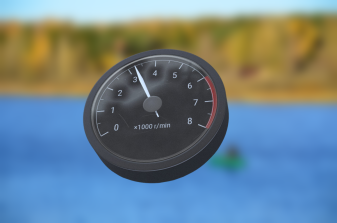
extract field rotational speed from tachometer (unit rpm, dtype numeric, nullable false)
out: 3250 rpm
